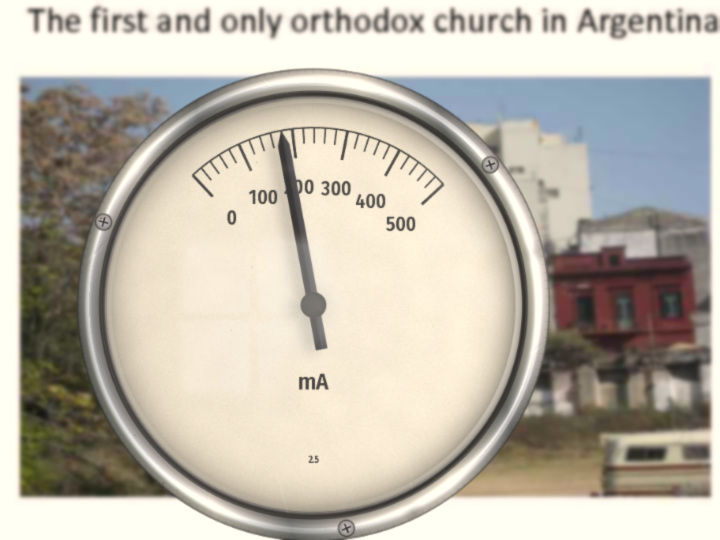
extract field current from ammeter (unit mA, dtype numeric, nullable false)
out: 180 mA
